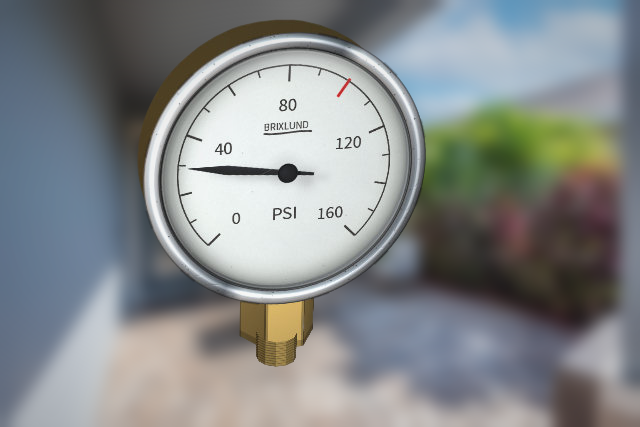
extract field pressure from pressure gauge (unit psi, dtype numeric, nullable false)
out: 30 psi
